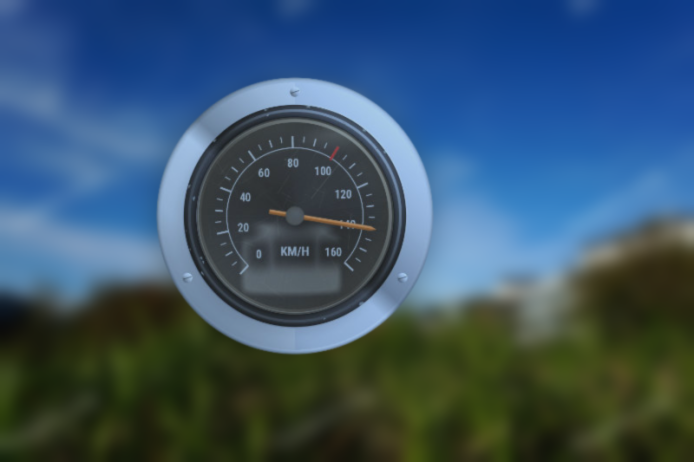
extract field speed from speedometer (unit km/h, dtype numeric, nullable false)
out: 140 km/h
